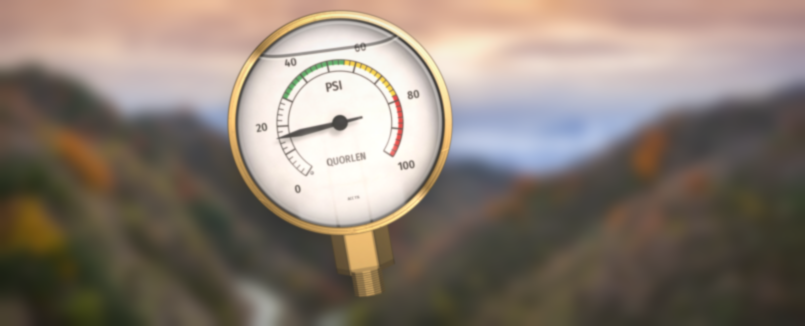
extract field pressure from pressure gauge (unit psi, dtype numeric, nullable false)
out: 16 psi
